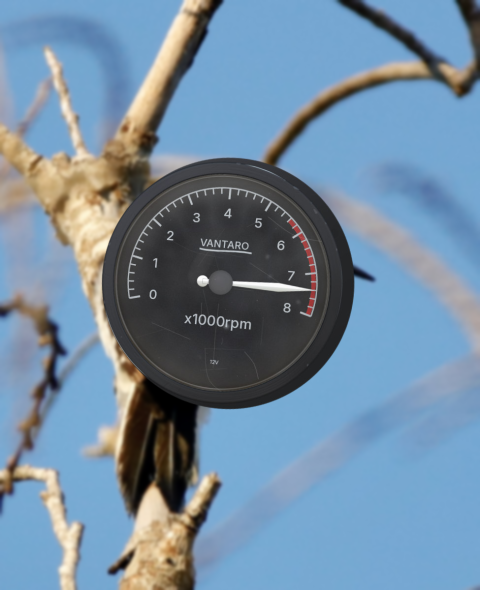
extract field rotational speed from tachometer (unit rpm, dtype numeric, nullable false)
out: 7400 rpm
